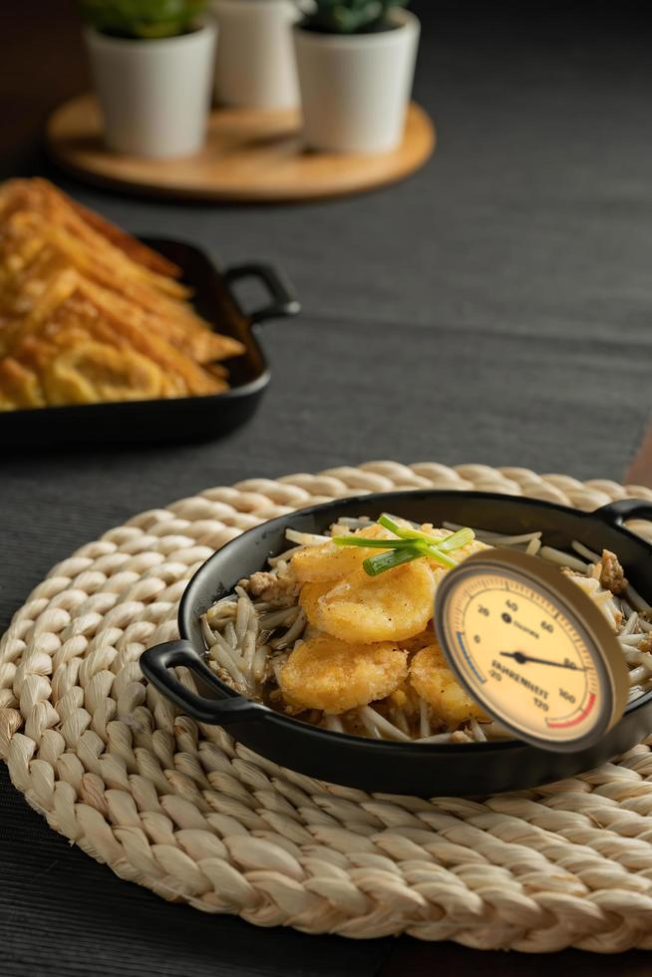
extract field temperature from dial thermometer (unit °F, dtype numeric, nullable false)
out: 80 °F
